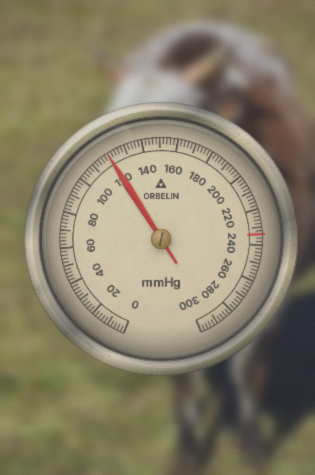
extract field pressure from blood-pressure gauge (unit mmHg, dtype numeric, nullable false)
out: 120 mmHg
